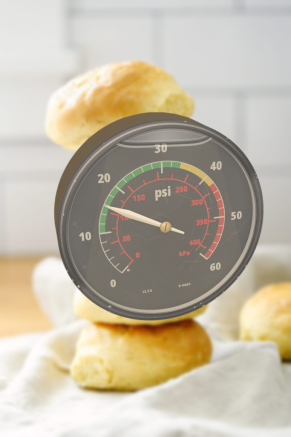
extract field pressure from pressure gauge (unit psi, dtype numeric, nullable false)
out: 16 psi
